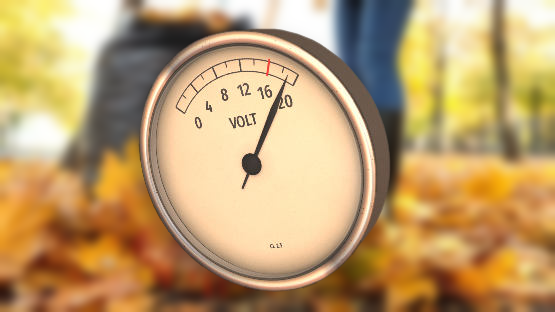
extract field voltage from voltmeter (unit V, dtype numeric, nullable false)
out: 19 V
